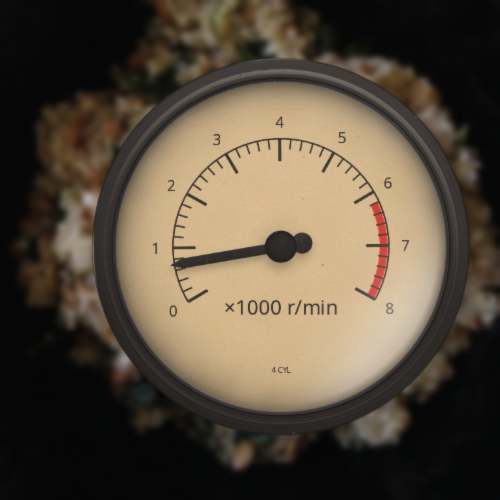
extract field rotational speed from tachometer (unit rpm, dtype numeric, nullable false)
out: 700 rpm
